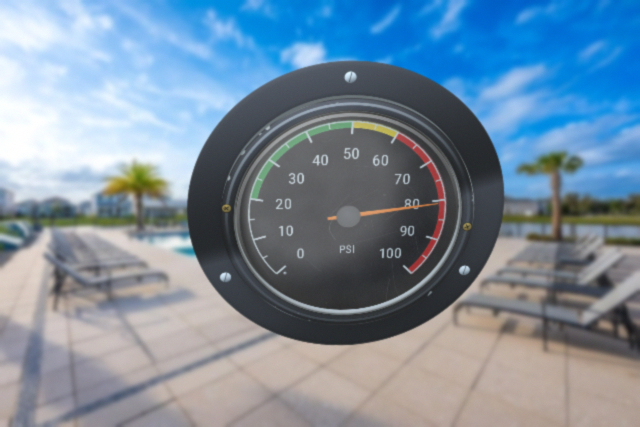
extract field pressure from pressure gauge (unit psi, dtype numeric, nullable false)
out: 80 psi
